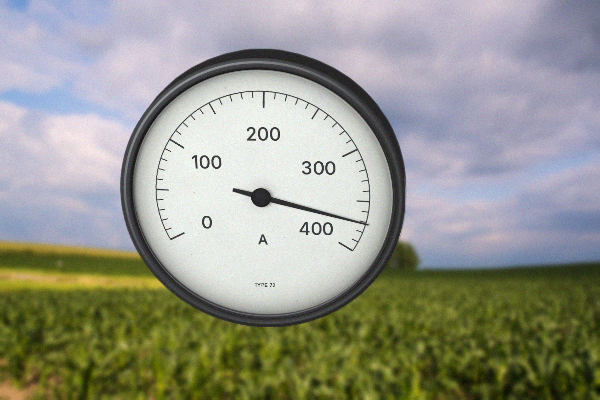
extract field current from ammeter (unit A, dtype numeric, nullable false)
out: 370 A
